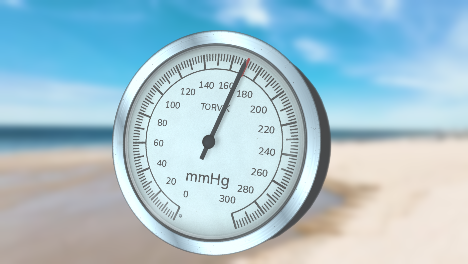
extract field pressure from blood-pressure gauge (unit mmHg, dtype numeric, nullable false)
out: 170 mmHg
